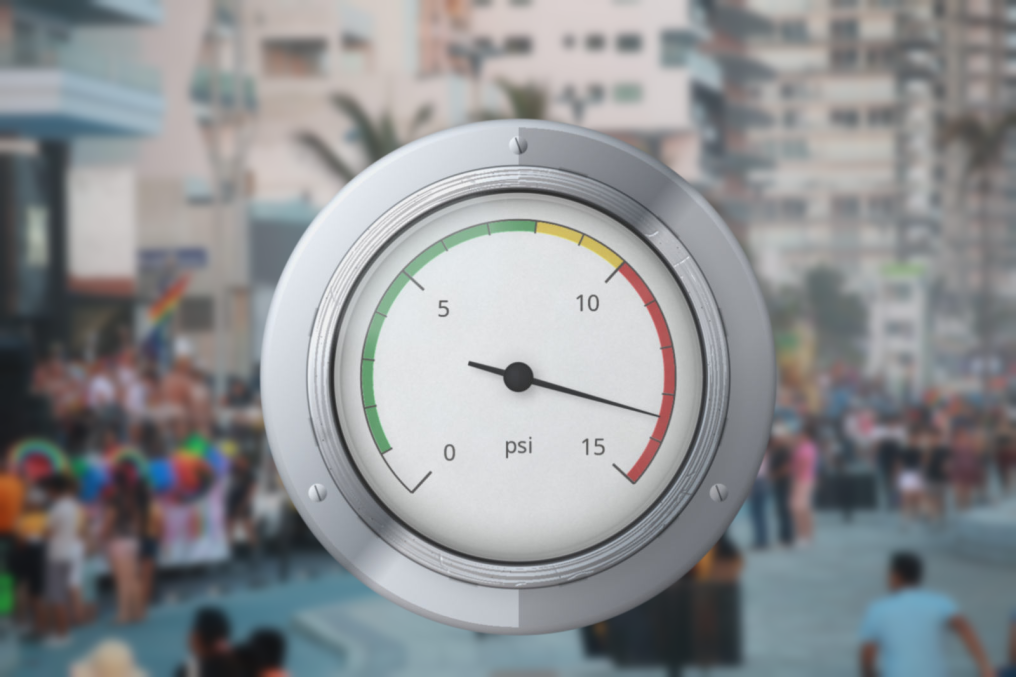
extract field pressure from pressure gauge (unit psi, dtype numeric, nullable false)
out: 13.5 psi
